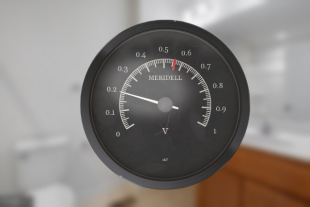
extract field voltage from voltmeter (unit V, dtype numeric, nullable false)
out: 0.2 V
